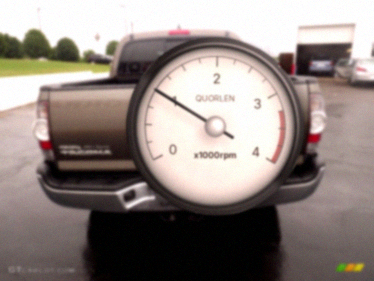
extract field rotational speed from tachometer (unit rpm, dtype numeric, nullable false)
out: 1000 rpm
